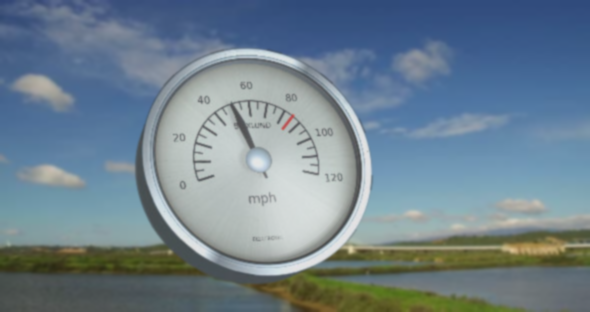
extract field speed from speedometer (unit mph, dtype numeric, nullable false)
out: 50 mph
